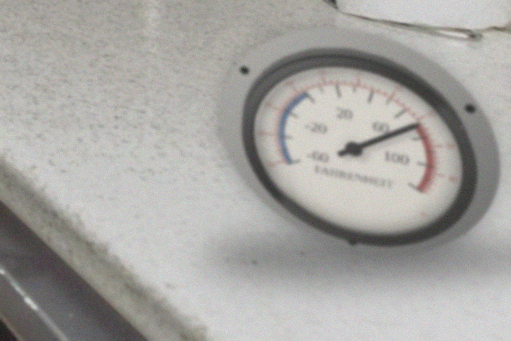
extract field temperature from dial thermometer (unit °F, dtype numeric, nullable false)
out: 70 °F
